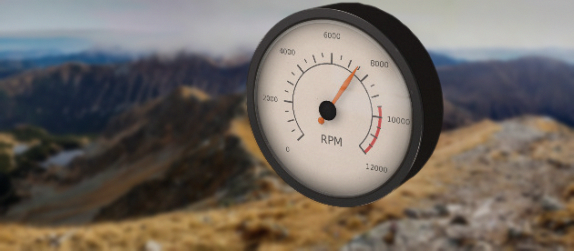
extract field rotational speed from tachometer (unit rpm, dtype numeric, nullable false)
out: 7500 rpm
